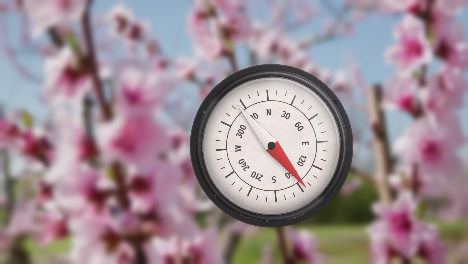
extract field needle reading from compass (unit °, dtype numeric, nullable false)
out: 145 °
